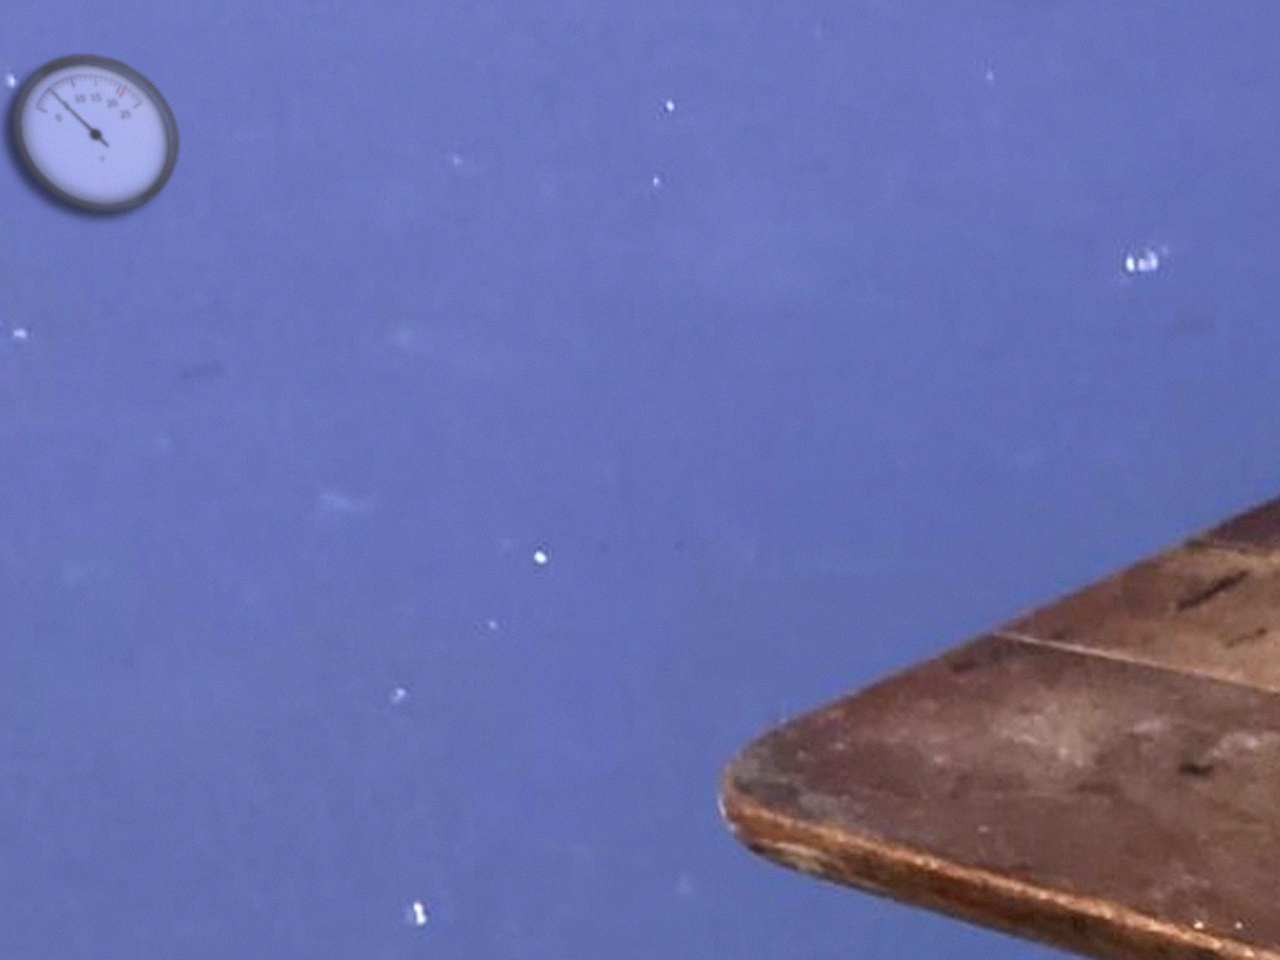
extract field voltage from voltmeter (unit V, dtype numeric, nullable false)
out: 5 V
